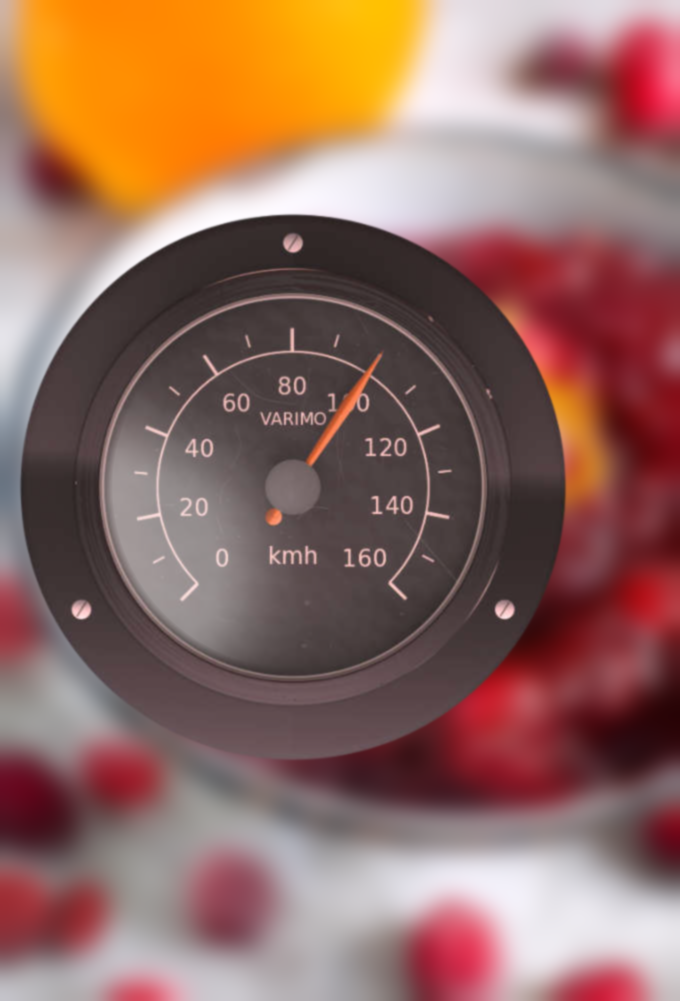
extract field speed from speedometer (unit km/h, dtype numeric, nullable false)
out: 100 km/h
